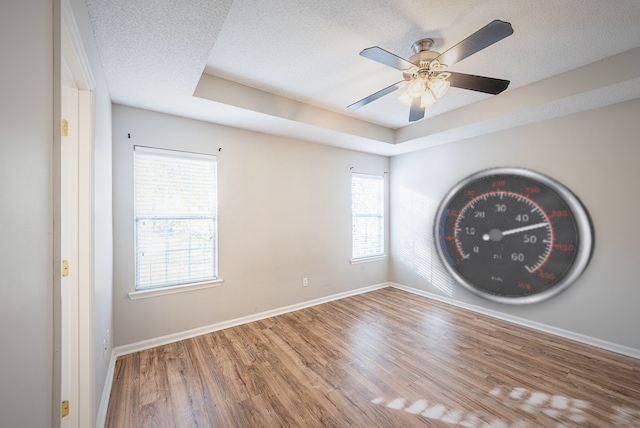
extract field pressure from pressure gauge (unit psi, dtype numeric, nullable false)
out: 45 psi
